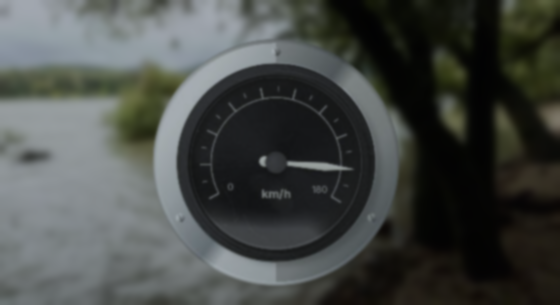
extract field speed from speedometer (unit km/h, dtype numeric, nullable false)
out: 160 km/h
